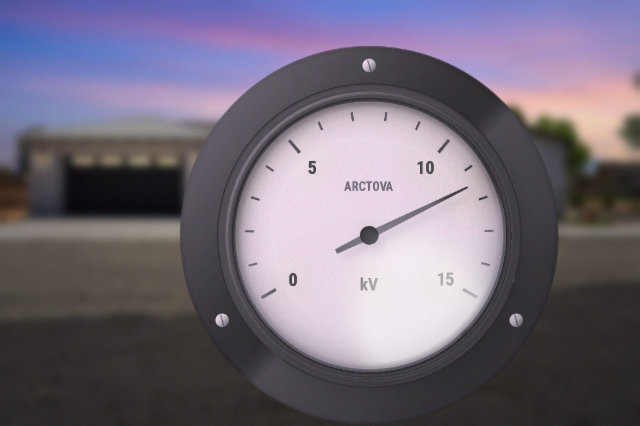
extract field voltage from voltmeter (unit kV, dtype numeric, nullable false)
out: 11.5 kV
